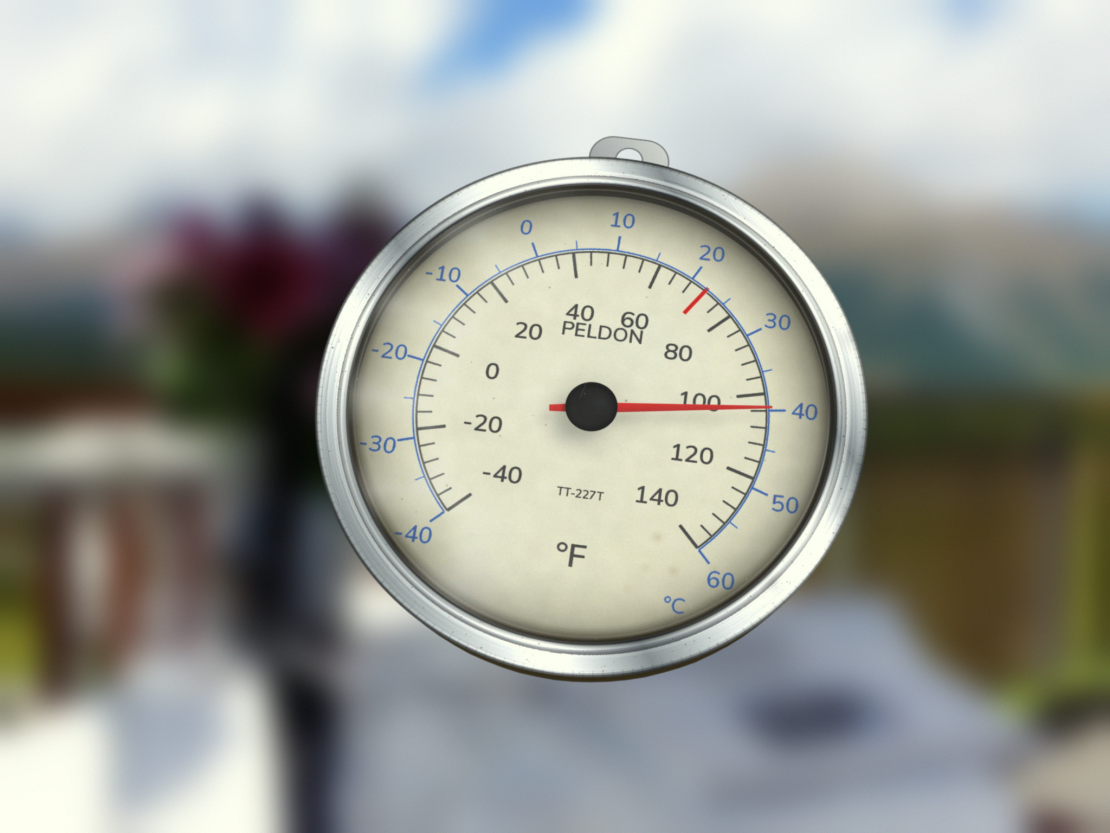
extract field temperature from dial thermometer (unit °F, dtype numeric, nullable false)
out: 104 °F
